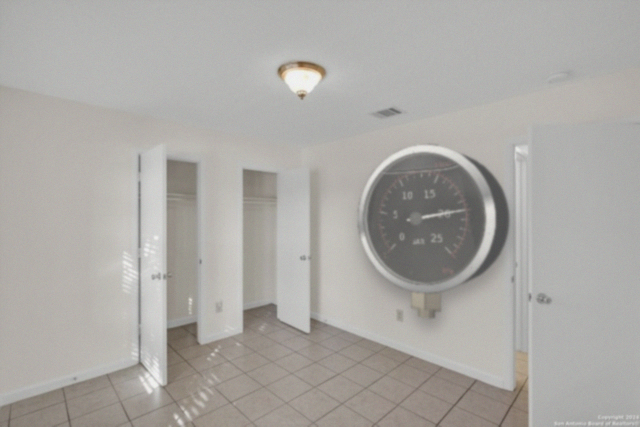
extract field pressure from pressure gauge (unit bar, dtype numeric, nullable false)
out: 20 bar
